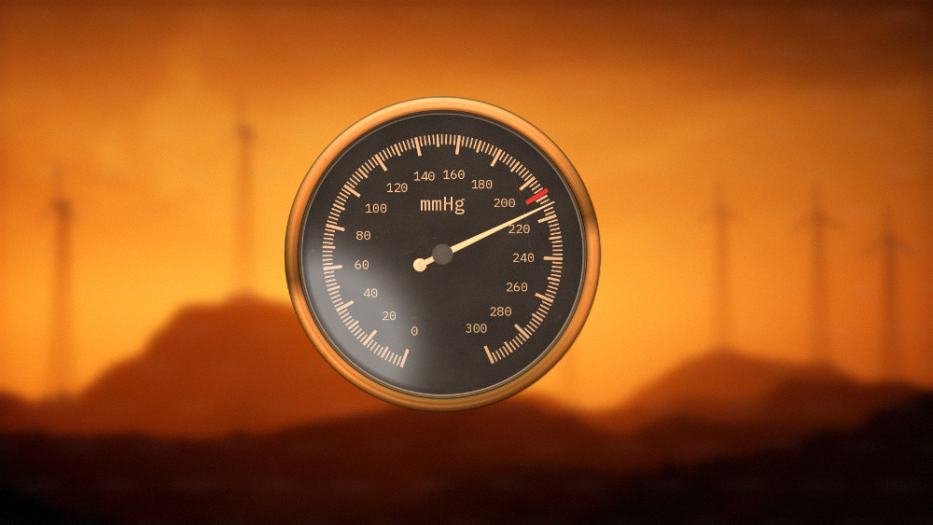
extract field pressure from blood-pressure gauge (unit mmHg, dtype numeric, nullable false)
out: 214 mmHg
